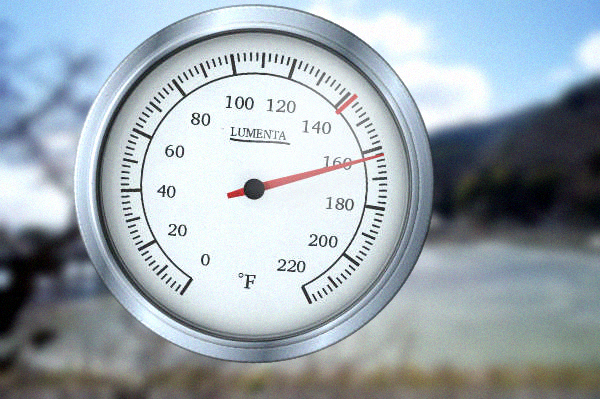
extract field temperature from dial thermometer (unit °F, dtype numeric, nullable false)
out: 162 °F
